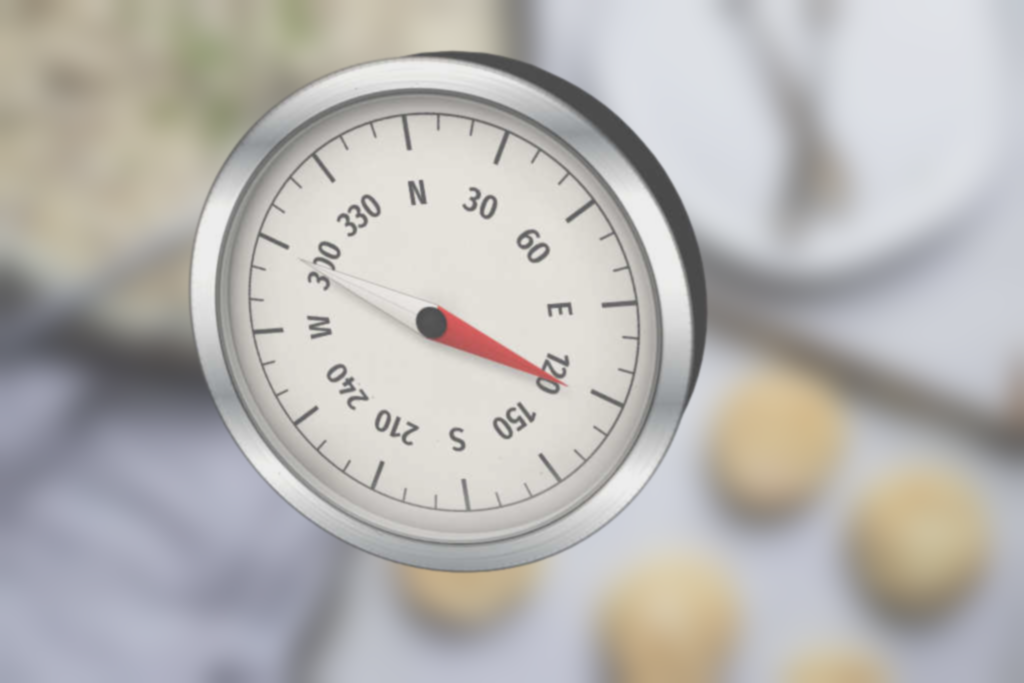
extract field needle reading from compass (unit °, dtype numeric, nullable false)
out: 120 °
